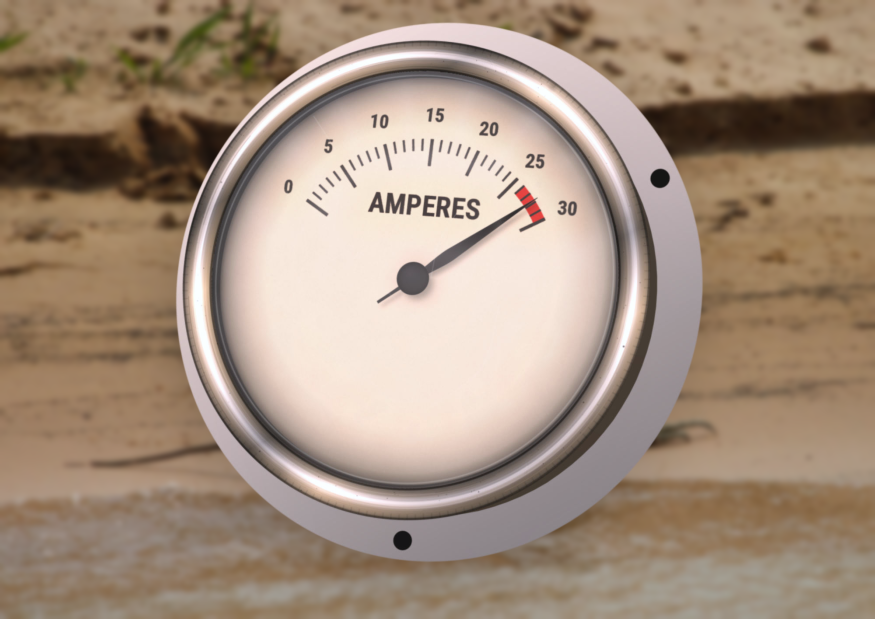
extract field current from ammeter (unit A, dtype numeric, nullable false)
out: 28 A
